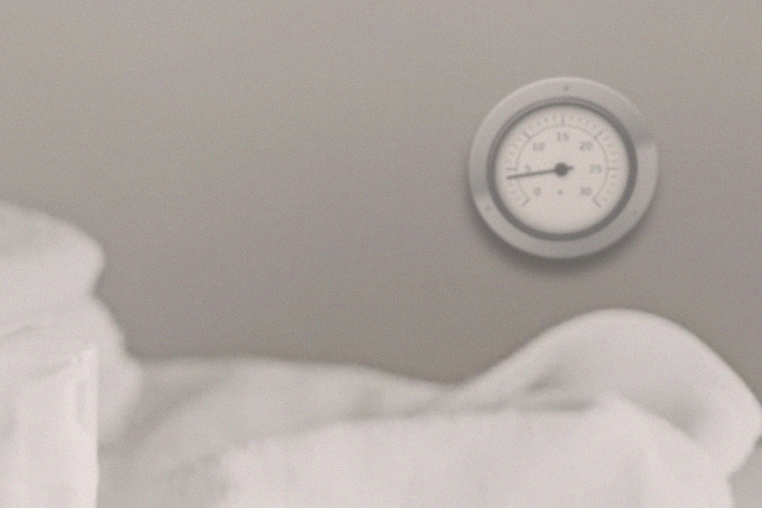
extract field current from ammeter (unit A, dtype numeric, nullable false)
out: 4 A
